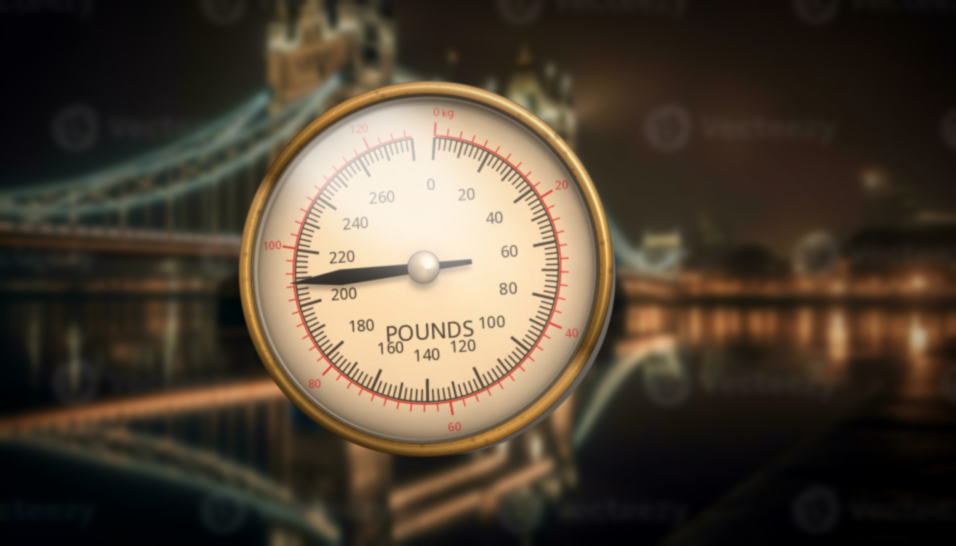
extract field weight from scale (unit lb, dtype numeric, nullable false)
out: 208 lb
